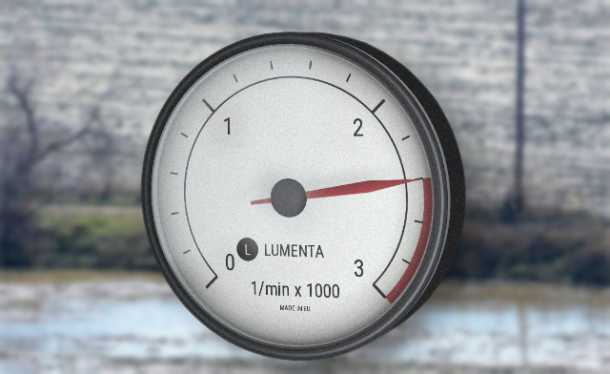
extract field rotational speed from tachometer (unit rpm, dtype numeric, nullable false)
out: 2400 rpm
